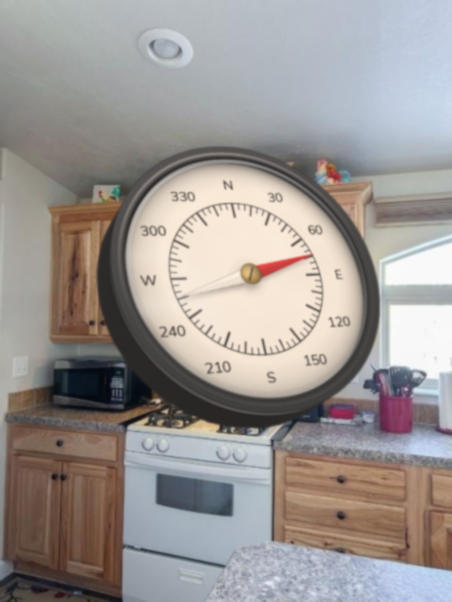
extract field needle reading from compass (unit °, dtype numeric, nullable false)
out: 75 °
